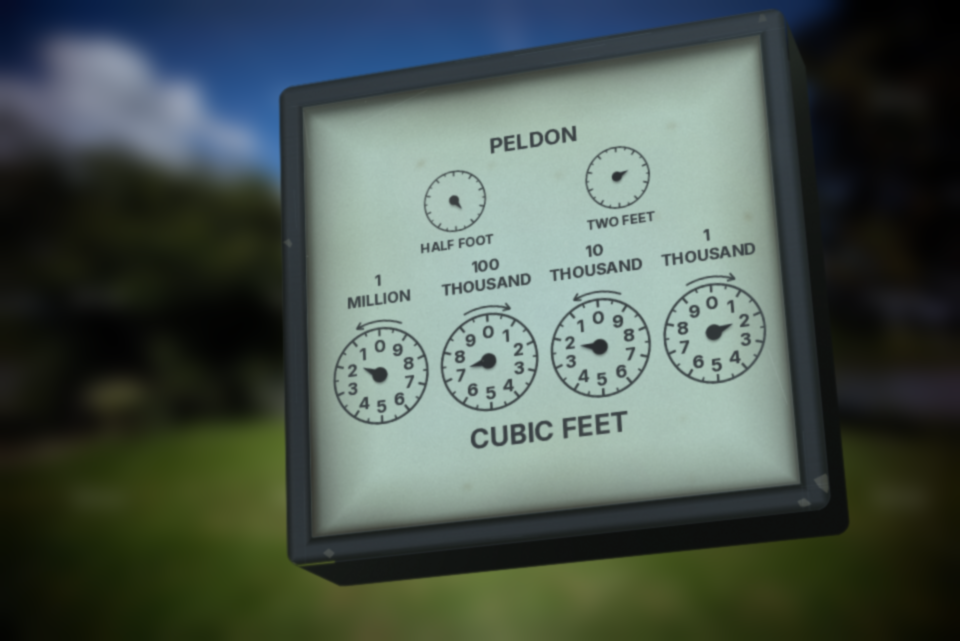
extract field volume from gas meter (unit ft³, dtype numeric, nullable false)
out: 172200 ft³
